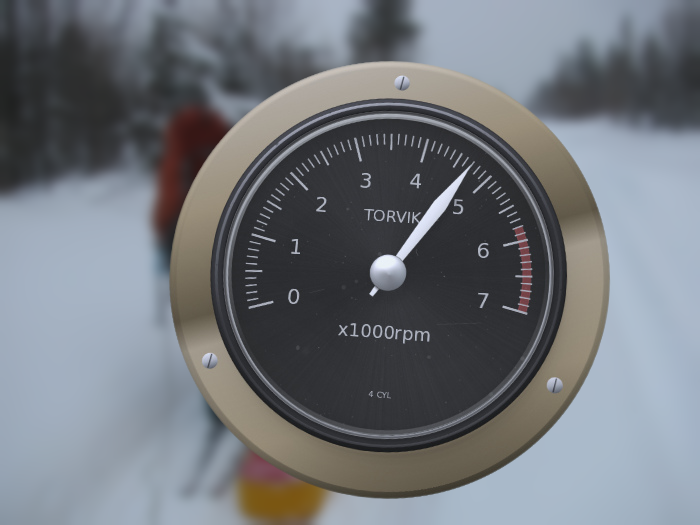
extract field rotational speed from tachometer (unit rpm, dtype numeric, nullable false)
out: 4700 rpm
